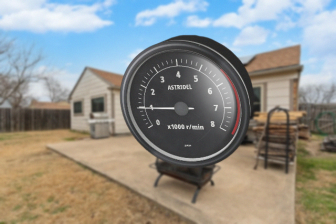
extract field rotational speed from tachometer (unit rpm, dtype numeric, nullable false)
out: 1000 rpm
